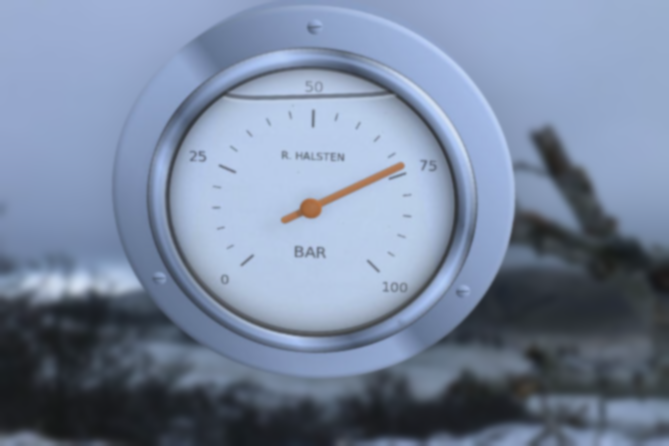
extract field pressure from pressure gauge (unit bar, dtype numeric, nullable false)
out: 72.5 bar
